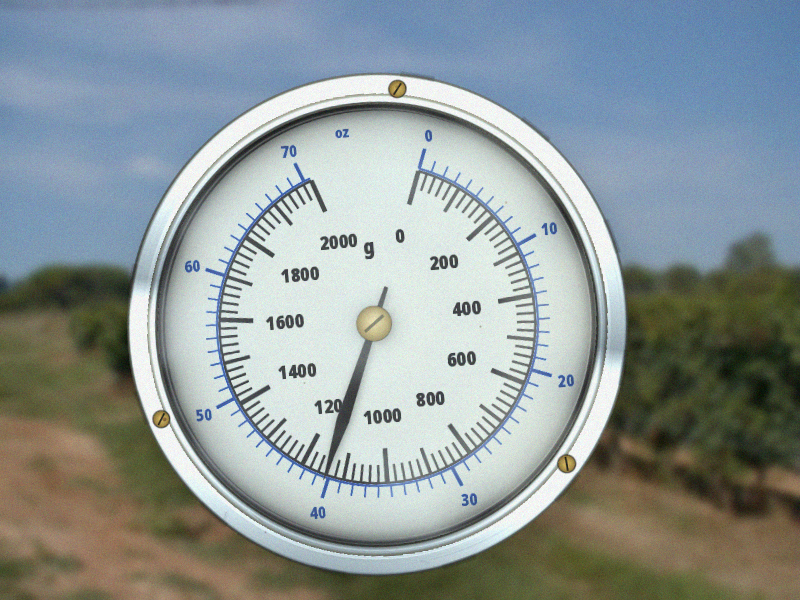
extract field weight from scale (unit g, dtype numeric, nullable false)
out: 1140 g
